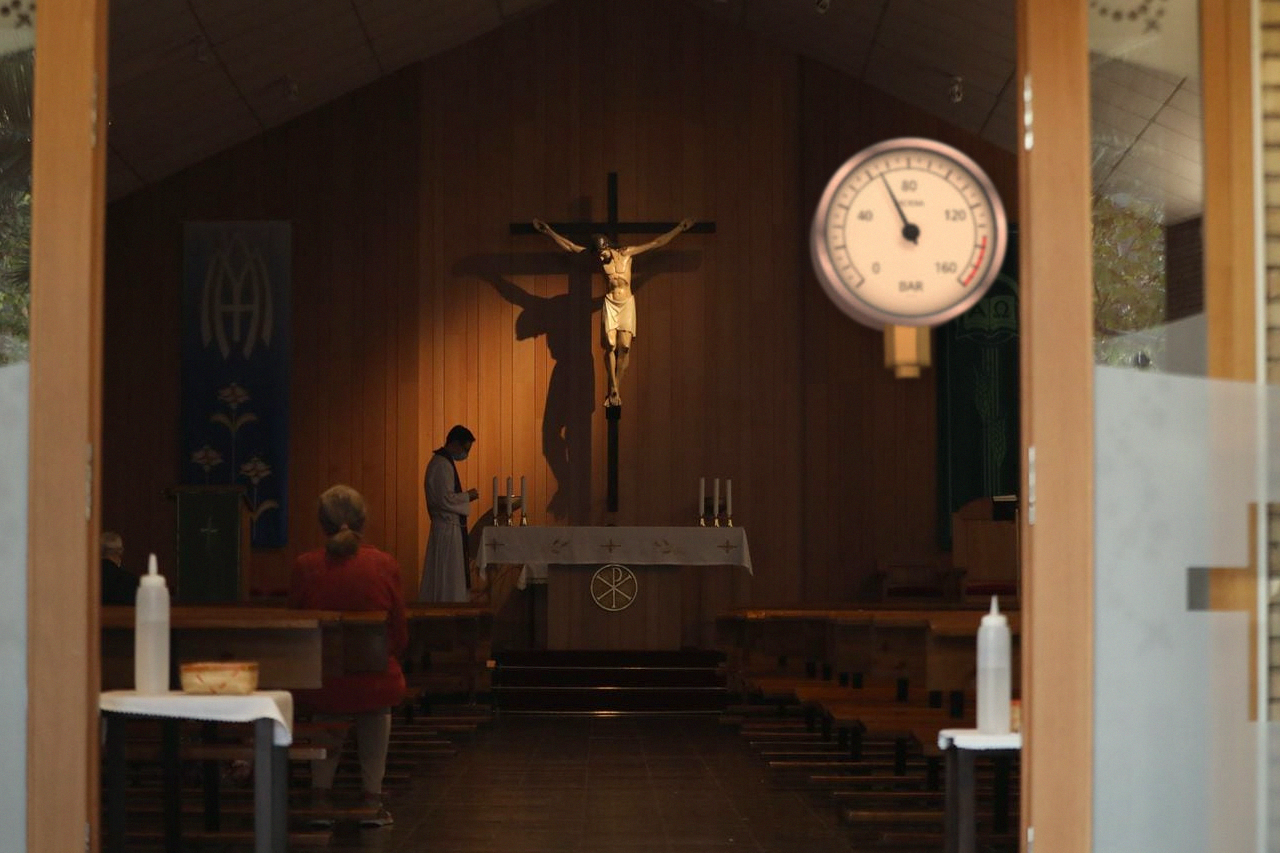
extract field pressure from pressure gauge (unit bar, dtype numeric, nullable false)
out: 65 bar
